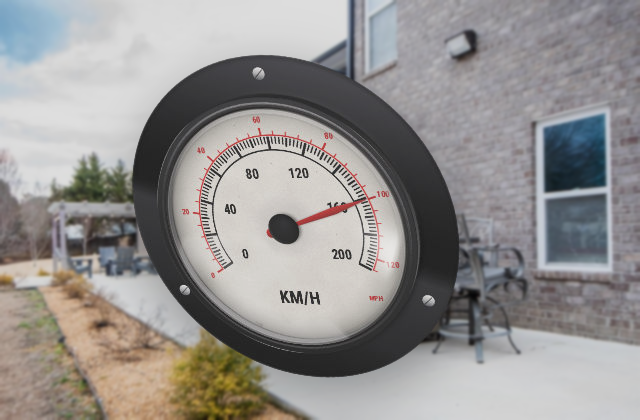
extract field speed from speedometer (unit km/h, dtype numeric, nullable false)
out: 160 km/h
